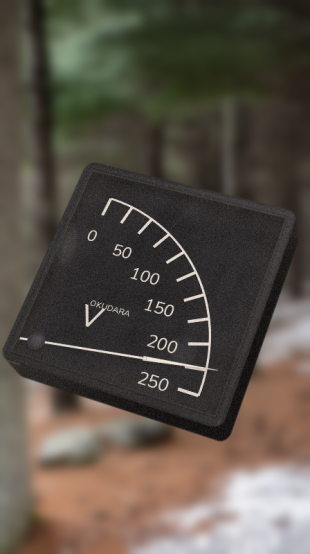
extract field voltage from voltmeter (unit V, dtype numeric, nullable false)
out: 225 V
